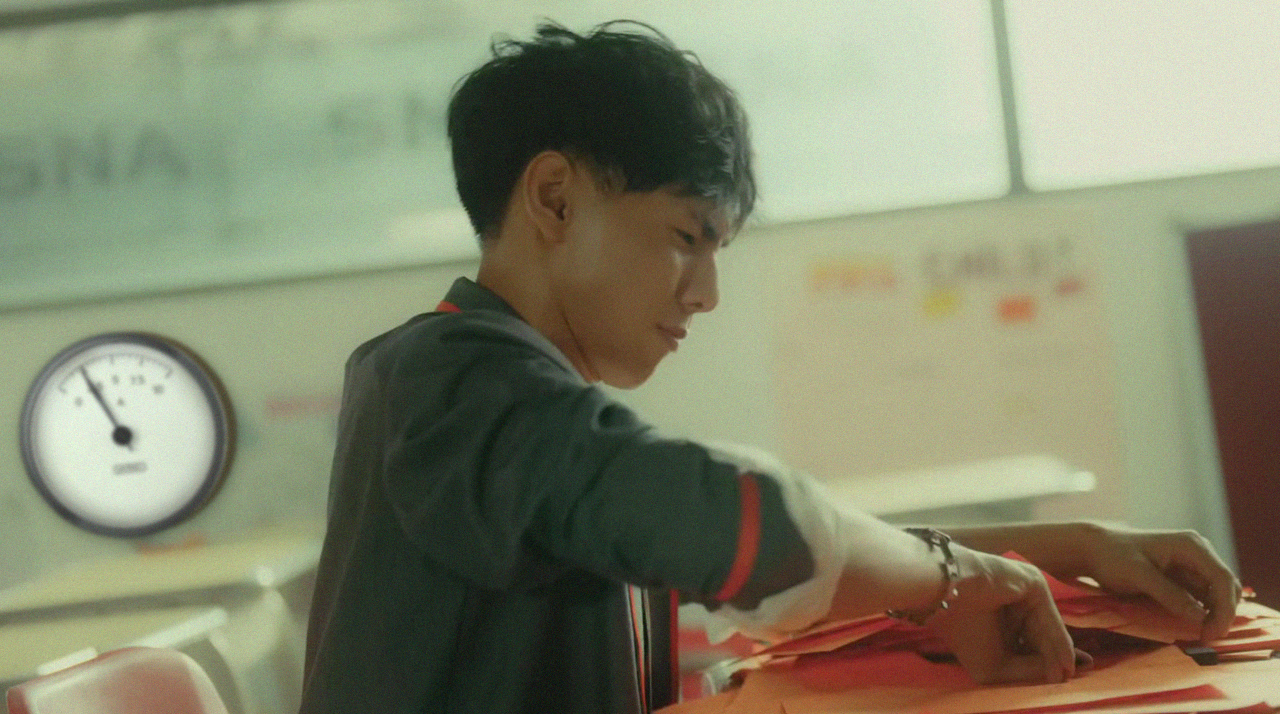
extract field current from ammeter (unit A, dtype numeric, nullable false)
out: 2.5 A
